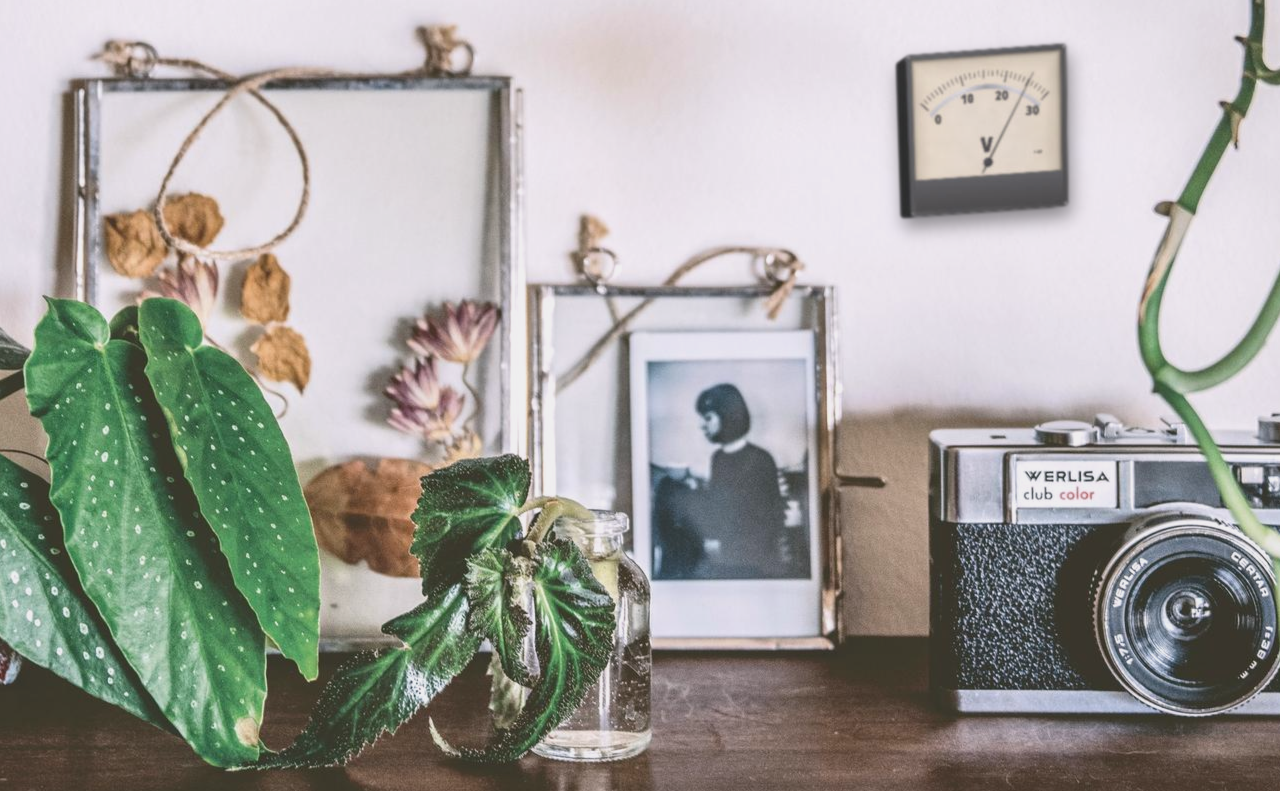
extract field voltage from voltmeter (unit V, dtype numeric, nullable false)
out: 25 V
